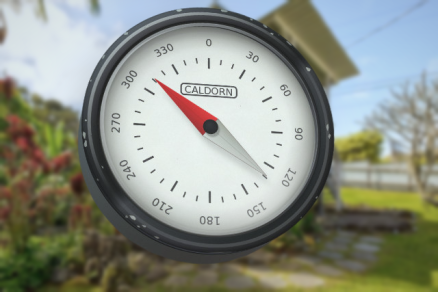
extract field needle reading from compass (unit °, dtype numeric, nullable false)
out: 310 °
